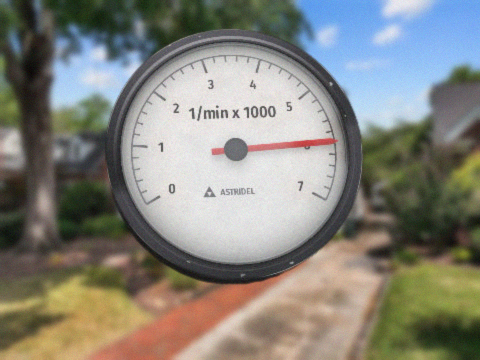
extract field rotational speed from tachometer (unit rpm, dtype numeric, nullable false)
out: 6000 rpm
